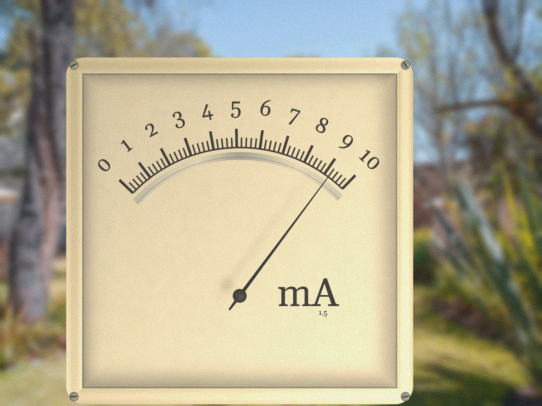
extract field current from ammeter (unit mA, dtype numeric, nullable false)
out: 9.2 mA
